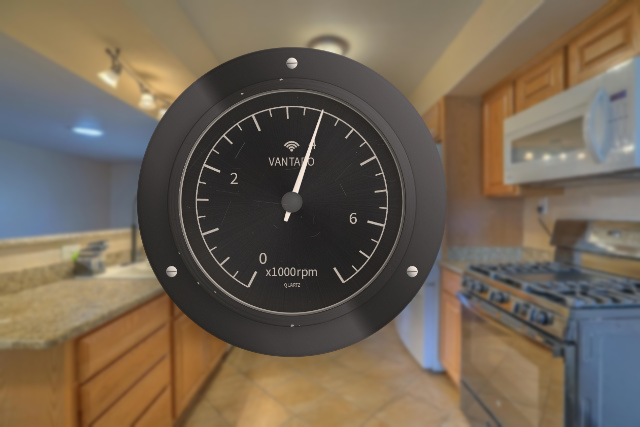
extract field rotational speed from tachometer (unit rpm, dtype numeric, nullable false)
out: 4000 rpm
